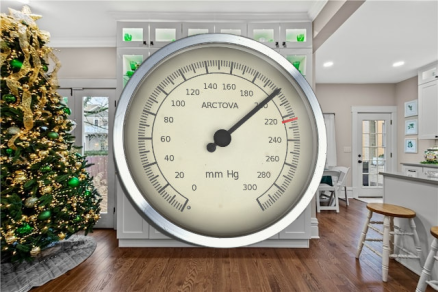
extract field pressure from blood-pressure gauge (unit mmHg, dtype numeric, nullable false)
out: 200 mmHg
